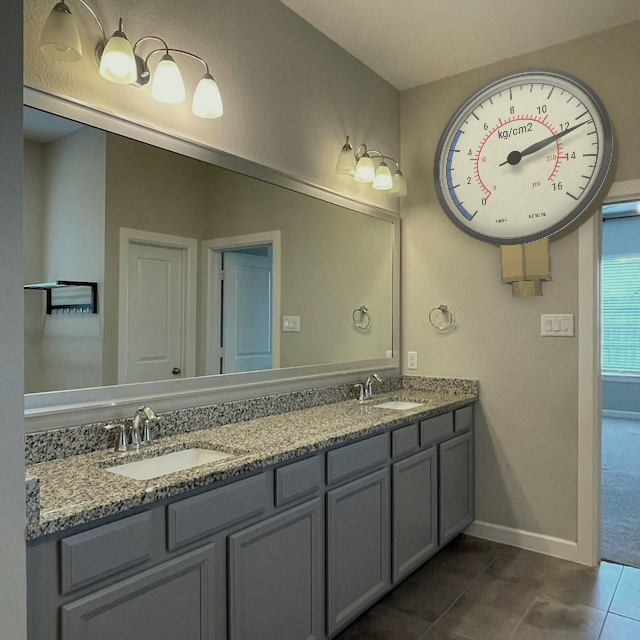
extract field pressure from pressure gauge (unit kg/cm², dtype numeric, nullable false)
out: 12.5 kg/cm²
